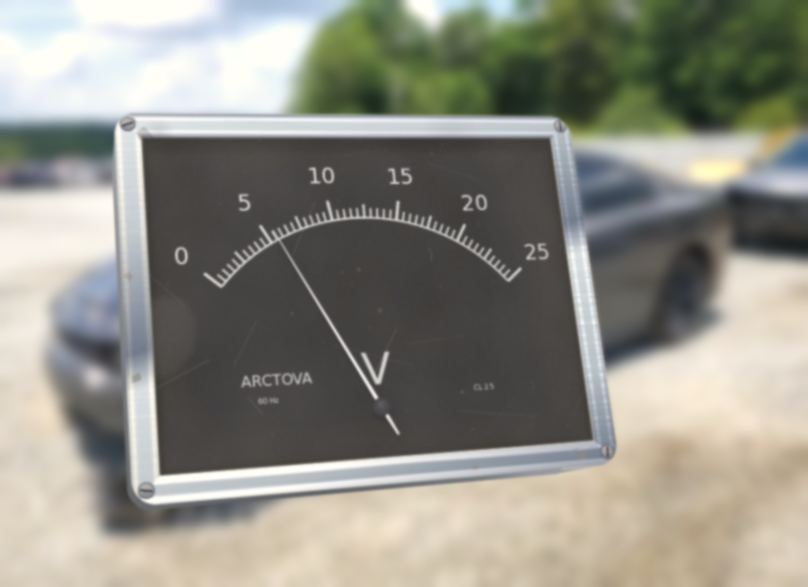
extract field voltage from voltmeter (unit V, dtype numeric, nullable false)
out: 5.5 V
